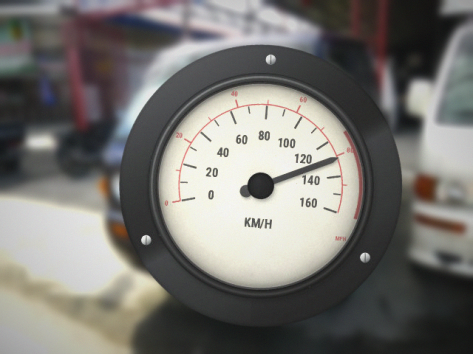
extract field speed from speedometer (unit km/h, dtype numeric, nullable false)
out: 130 km/h
